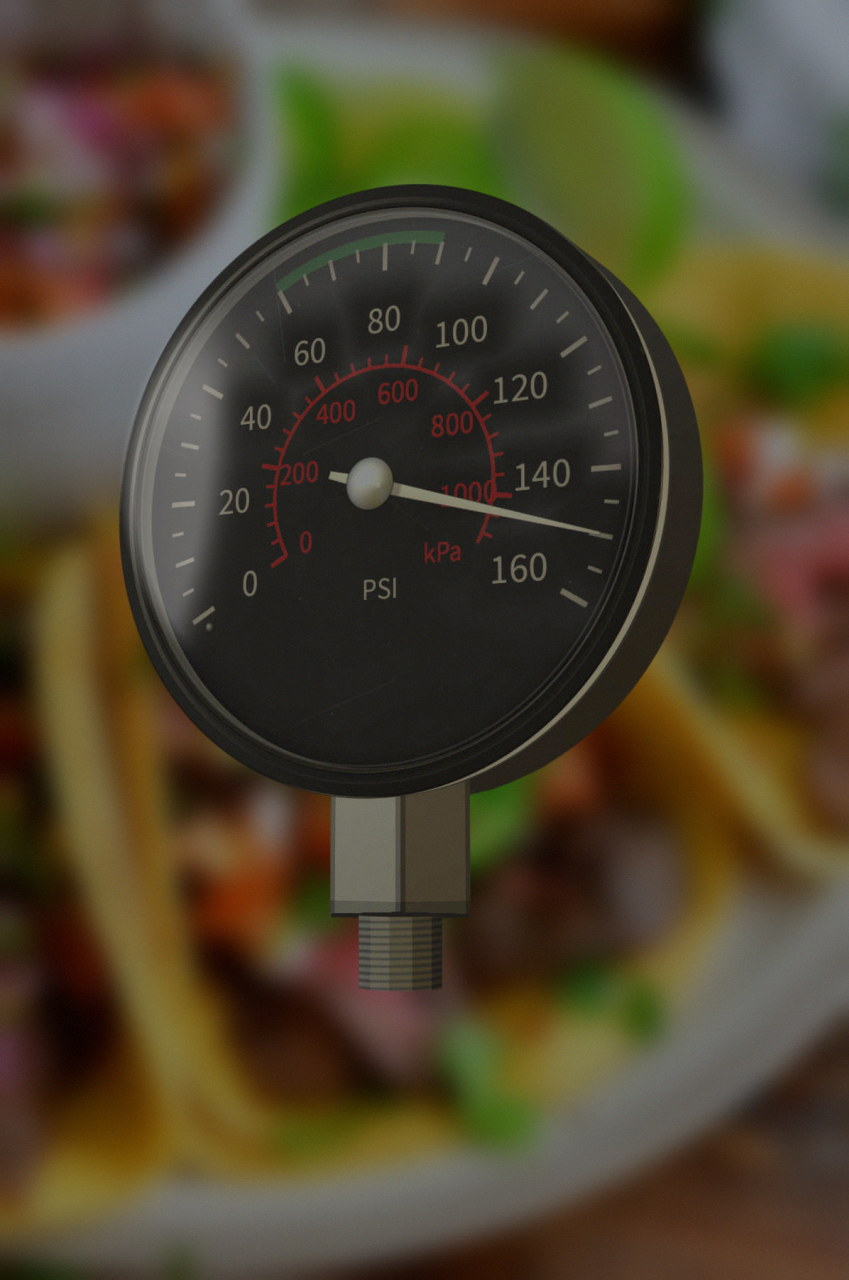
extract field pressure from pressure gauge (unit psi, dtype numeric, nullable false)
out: 150 psi
